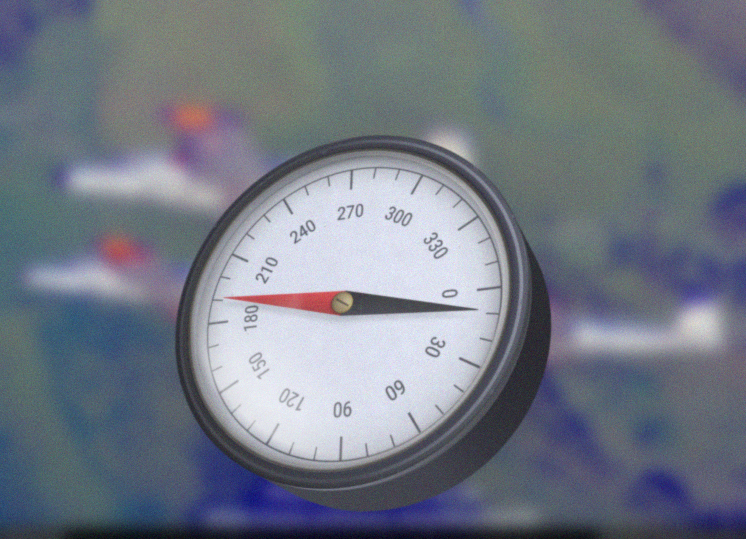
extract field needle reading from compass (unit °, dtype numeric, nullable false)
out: 190 °
